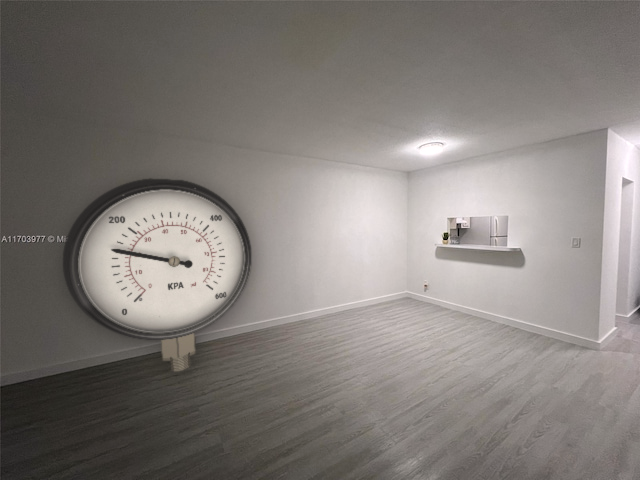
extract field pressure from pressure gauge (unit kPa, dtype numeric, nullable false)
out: 140 kPa
